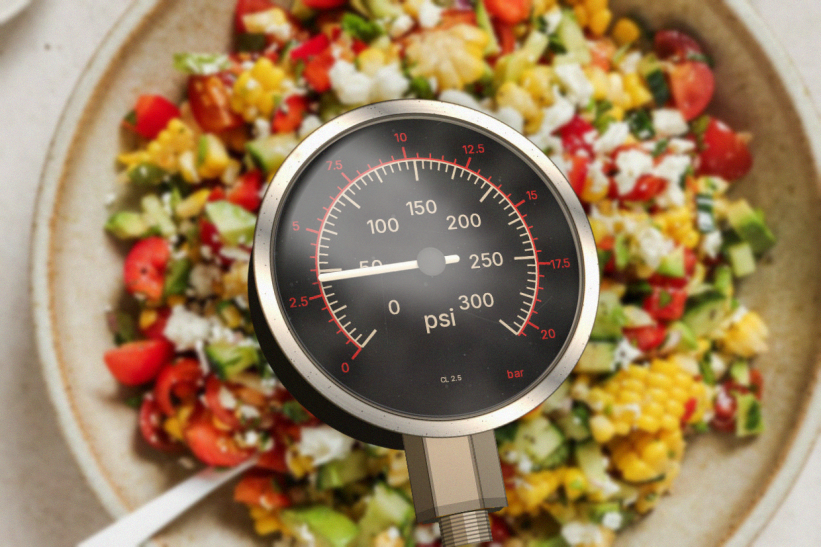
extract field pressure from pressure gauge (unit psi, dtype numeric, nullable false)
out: 45 psi
